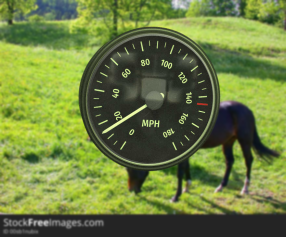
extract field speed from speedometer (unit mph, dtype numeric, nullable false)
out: 15 mph
